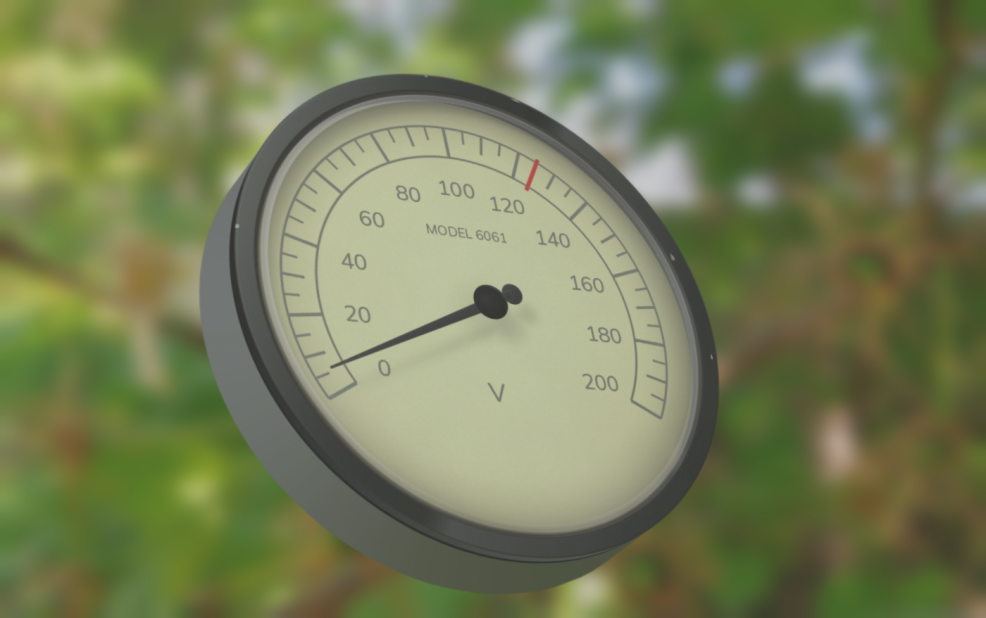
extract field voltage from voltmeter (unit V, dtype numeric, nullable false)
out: 5 V
